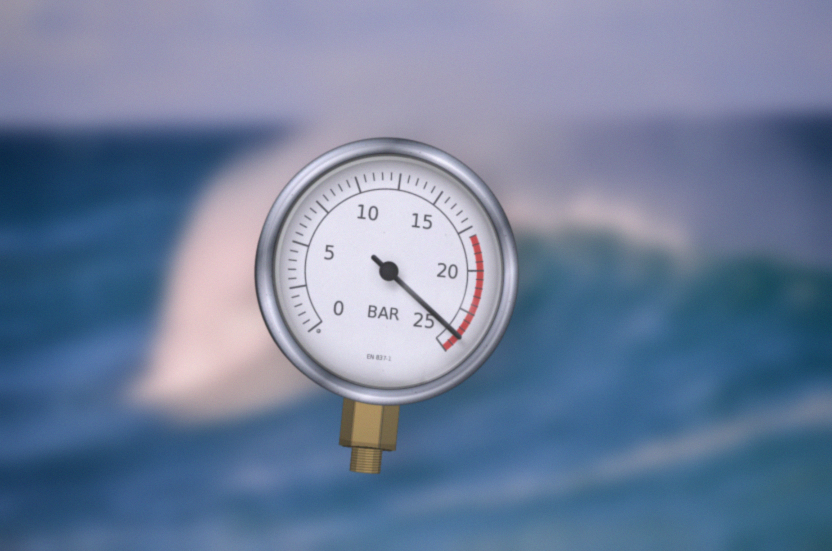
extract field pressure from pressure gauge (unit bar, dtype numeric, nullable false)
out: 24 bar
